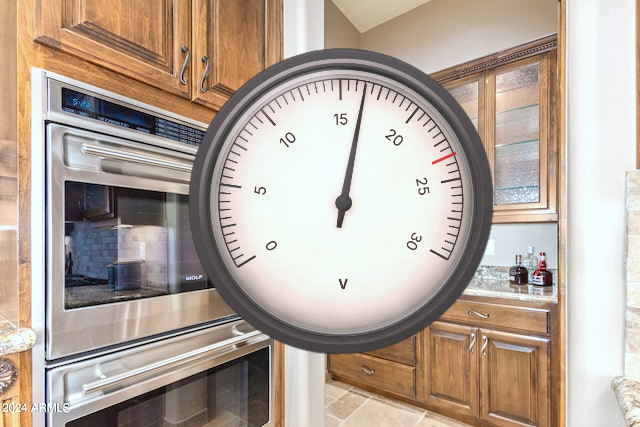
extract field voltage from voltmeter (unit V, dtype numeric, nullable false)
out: 16.5 V
